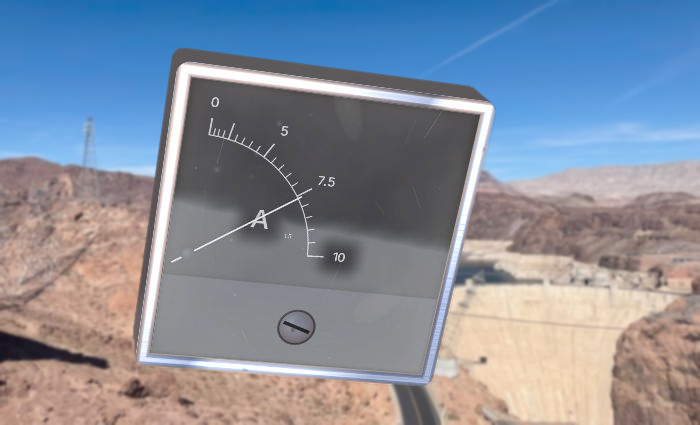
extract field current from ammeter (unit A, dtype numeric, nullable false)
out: 7.5 A
